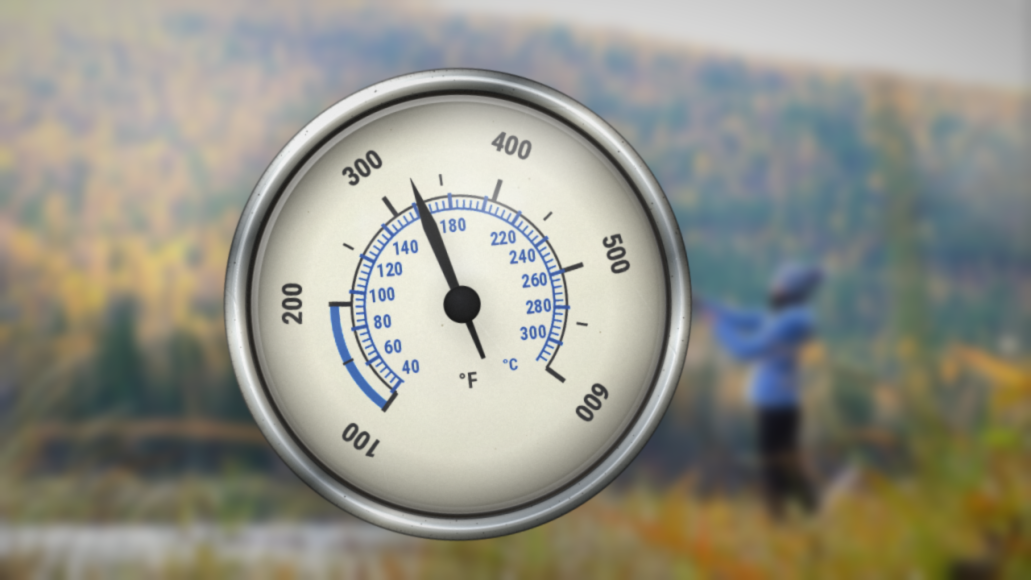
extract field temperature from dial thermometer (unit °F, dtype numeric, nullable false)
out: 325 °F
